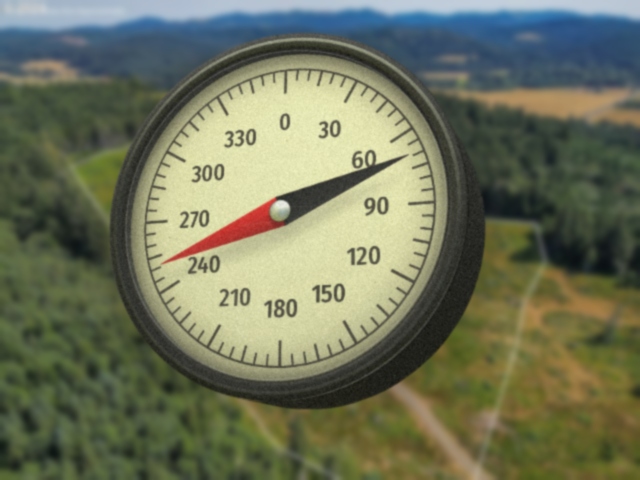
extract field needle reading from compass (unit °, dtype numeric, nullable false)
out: 250 °
